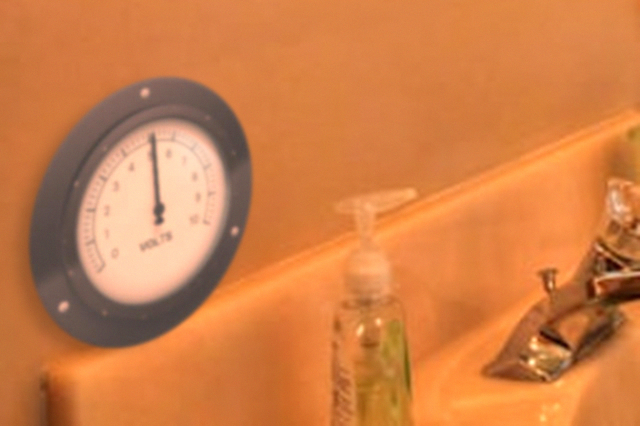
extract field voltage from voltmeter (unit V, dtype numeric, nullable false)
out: 5 V
